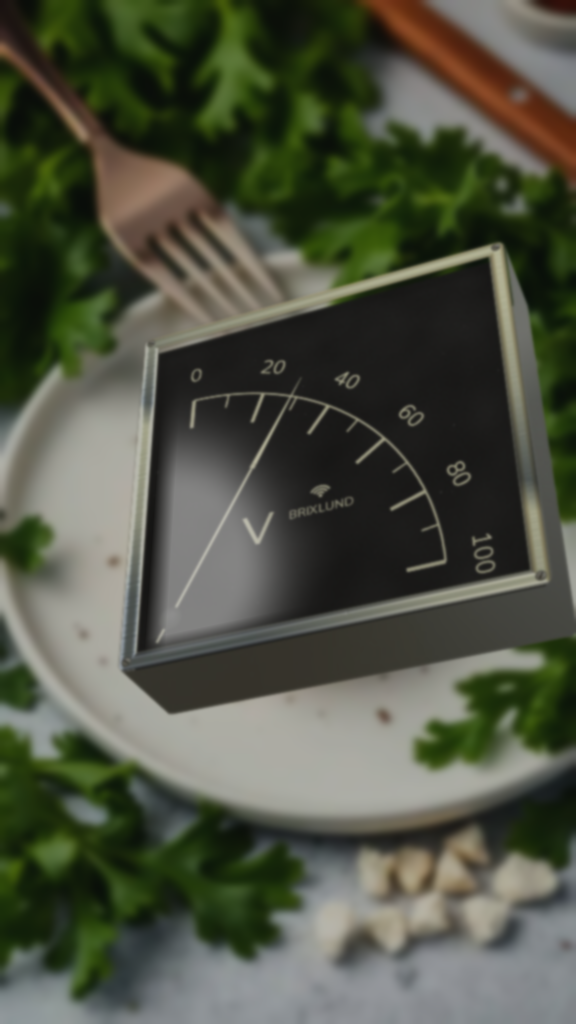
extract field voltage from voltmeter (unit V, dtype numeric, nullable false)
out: 30 V
